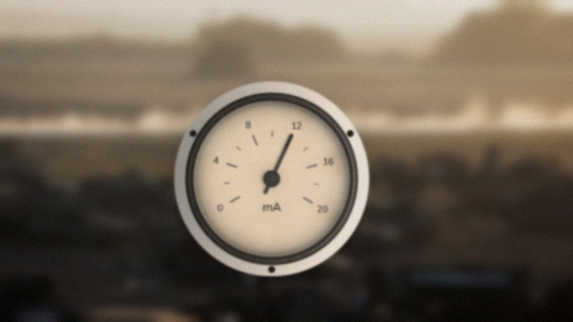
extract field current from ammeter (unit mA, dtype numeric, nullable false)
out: 12 mA
